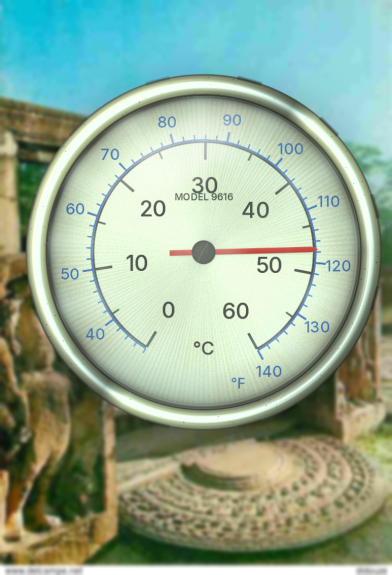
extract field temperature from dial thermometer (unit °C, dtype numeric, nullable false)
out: 47.5 °C
